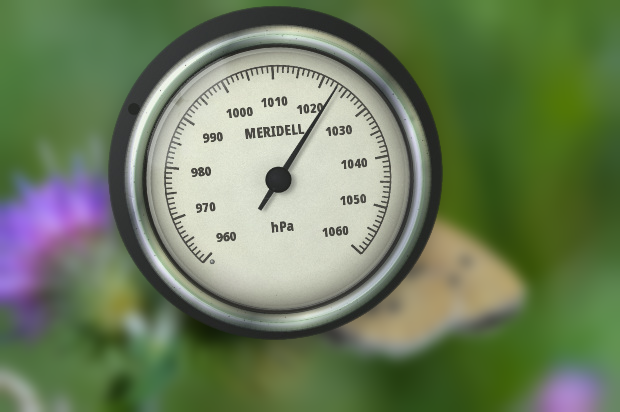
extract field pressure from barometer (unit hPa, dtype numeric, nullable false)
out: 1023 hPa
